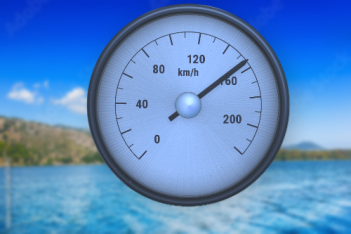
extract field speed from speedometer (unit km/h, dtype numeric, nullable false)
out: 155 km/h
